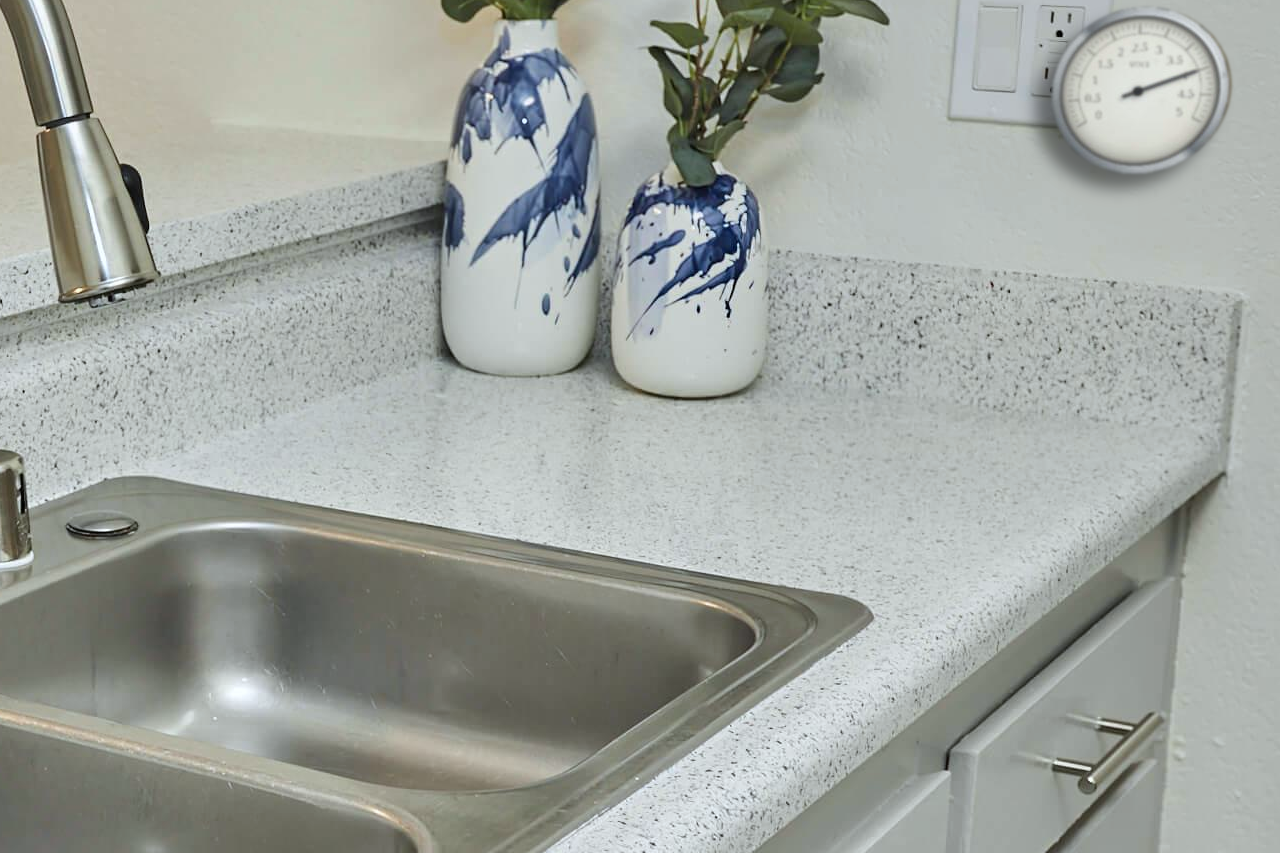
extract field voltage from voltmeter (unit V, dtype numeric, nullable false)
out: 4 V
